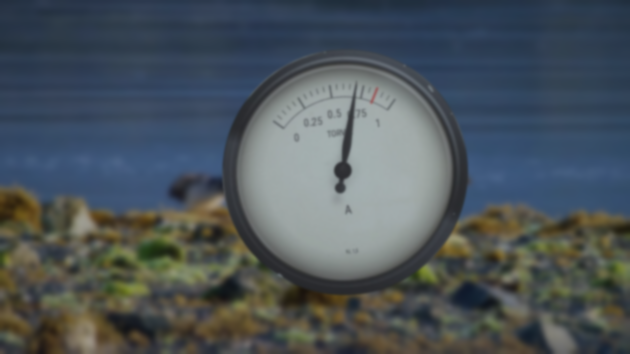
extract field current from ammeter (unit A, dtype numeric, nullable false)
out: 0.7 A
